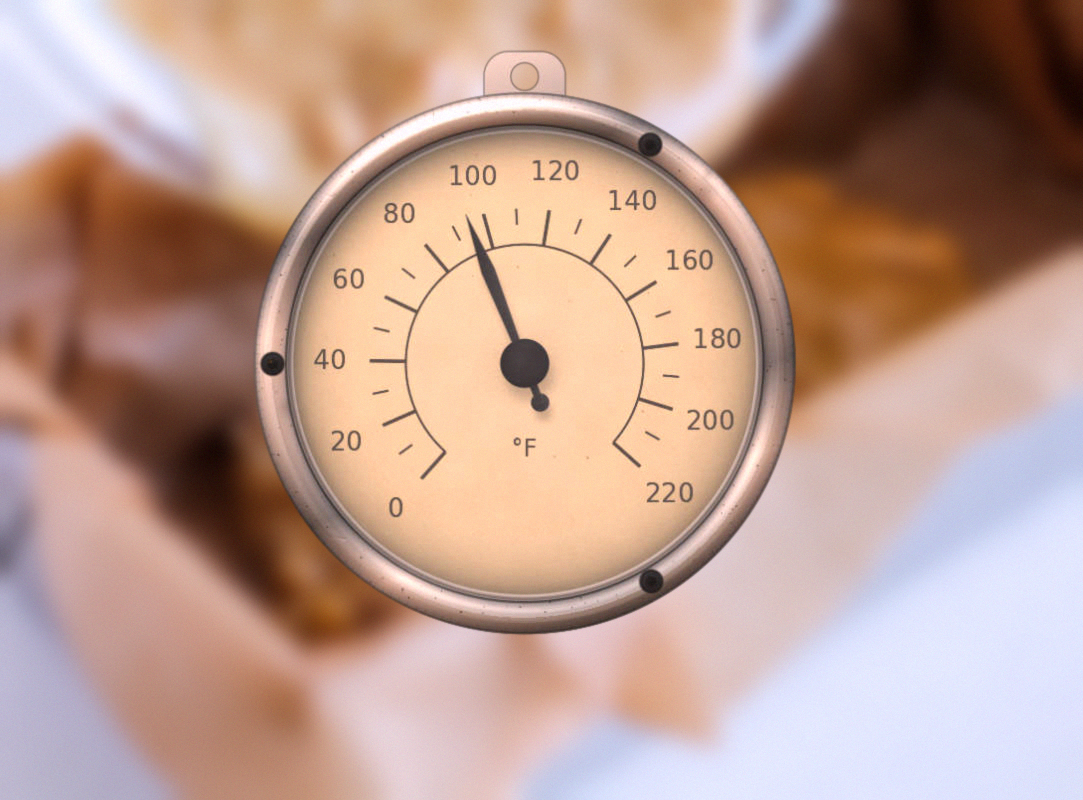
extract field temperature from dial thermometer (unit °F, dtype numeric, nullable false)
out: 95 °F
